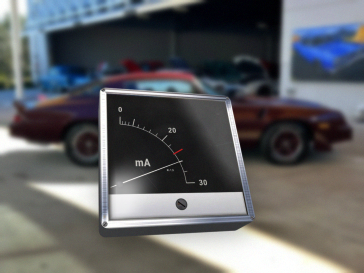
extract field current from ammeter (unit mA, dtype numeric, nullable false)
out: 26 mA
